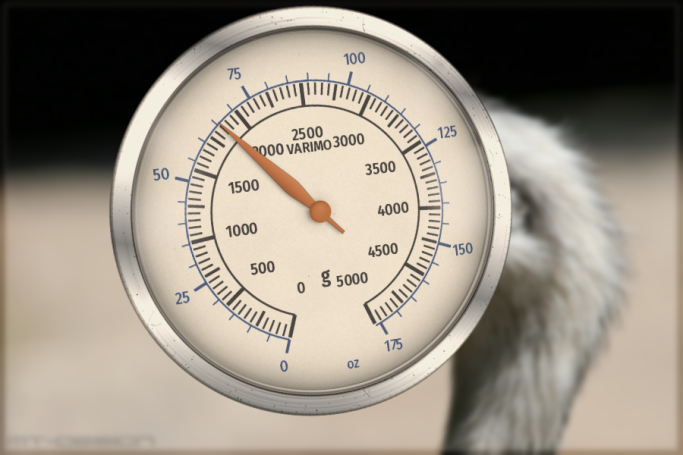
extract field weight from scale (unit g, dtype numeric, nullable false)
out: 1850 g
